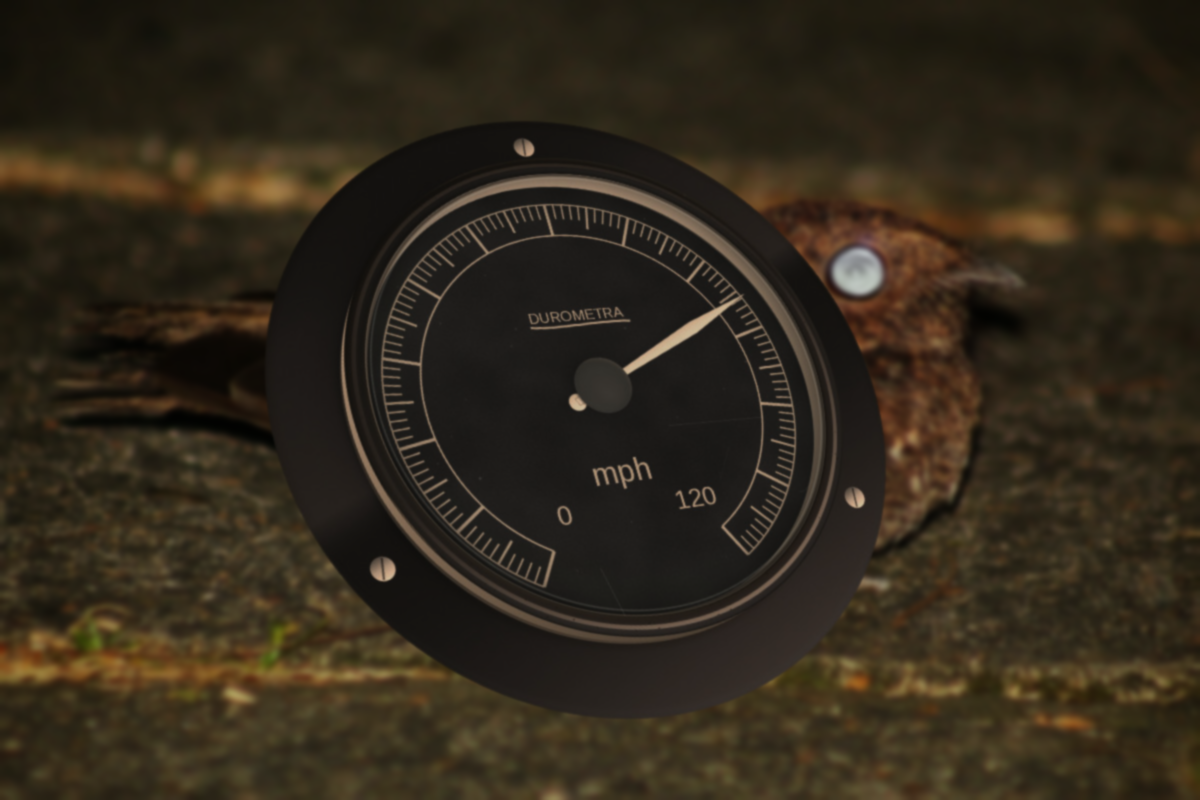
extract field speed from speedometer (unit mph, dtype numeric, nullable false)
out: 86 mph
